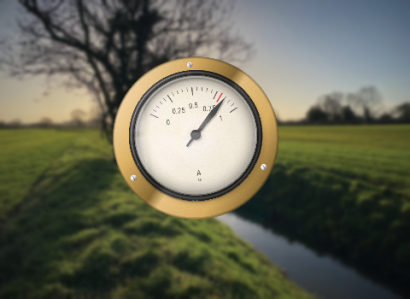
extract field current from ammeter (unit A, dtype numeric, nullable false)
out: 0.85 A
